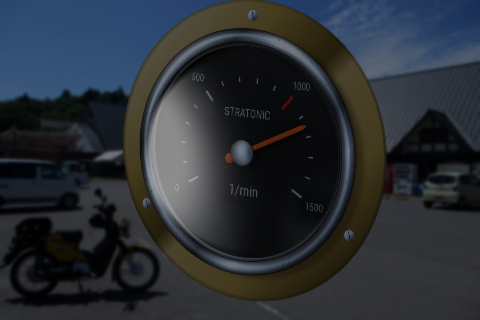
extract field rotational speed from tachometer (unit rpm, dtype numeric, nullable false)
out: 1150 rpm
